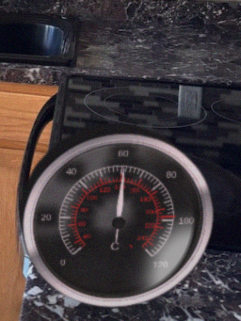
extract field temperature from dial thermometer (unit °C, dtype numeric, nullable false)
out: 60 °C
